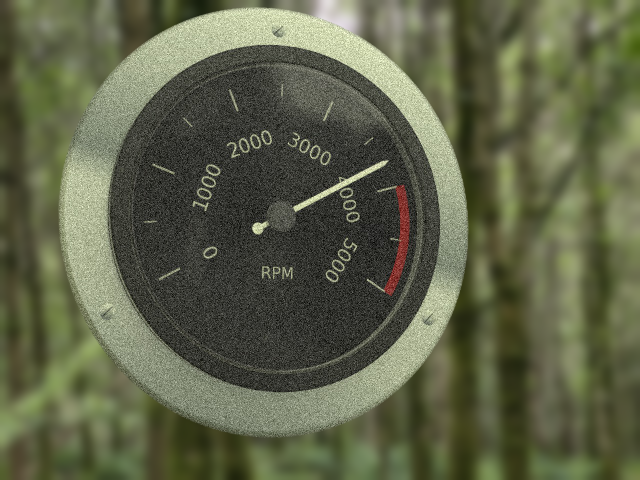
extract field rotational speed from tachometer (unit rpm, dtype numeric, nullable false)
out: 3750 rpm
